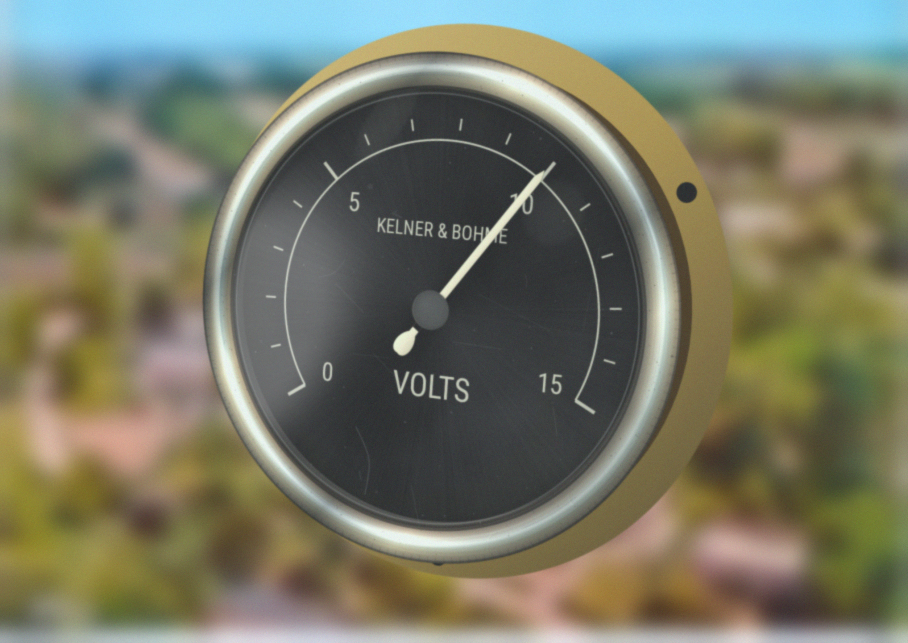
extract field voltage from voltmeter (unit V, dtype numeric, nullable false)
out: 10 V
